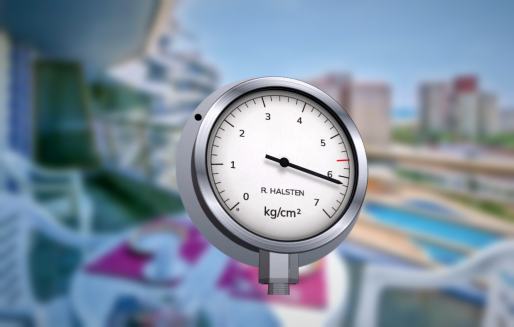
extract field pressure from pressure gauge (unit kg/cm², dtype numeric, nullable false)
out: 6.2 kg/cm²
